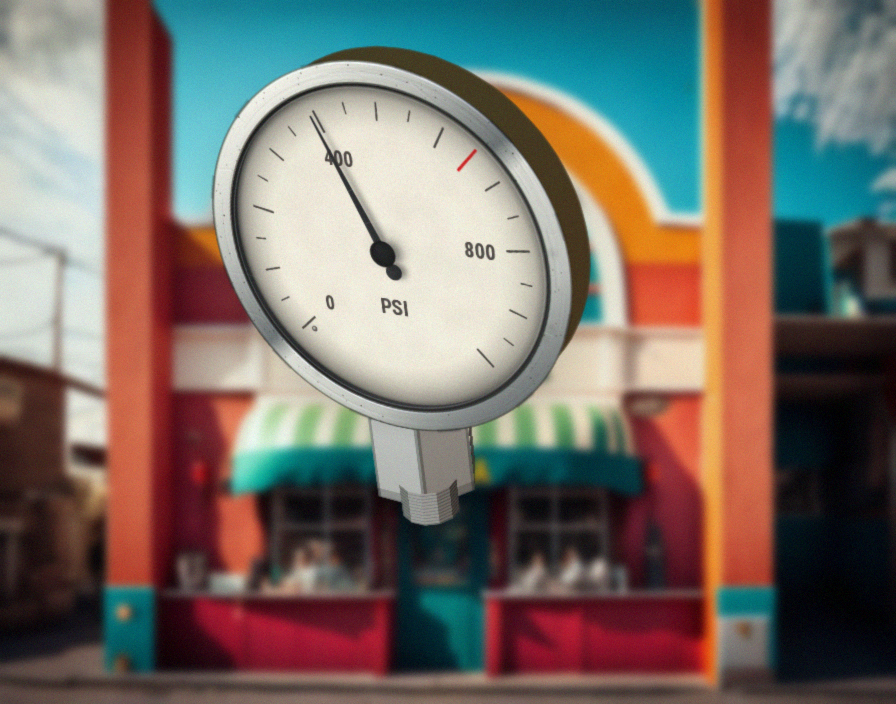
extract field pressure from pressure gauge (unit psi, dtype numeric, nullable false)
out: 400 psi
